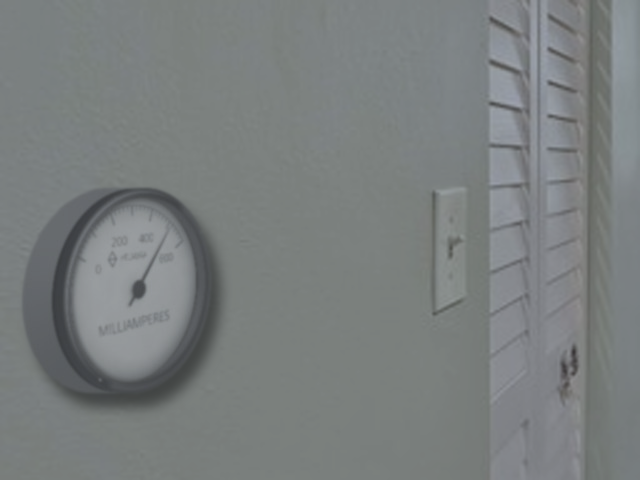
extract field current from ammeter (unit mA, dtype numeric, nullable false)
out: 500 mA
